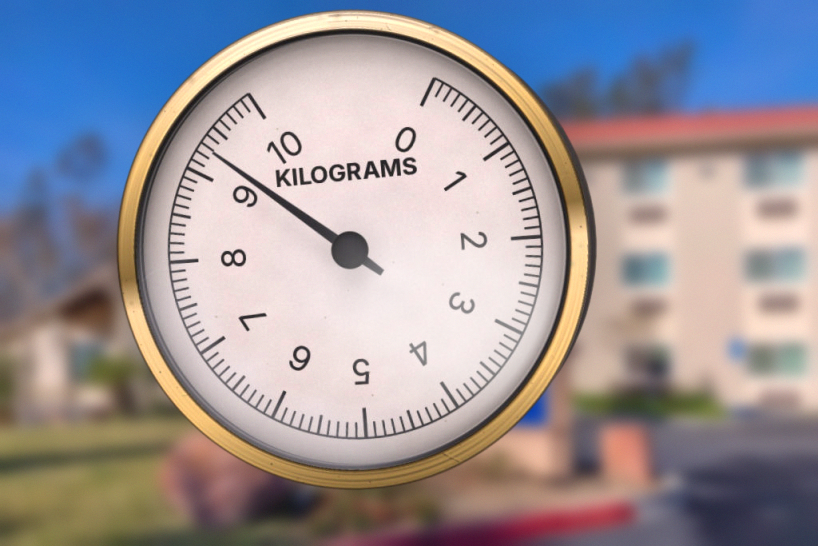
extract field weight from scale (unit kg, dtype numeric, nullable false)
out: 9.3 kg
